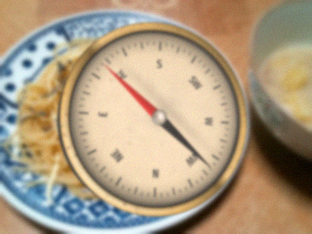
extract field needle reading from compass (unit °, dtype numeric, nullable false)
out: 130 °
